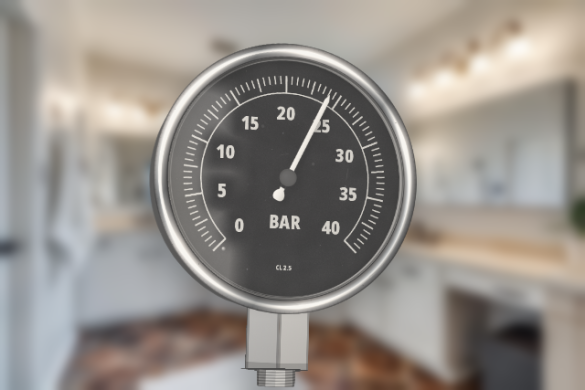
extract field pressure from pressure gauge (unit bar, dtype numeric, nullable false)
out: 24 bar
